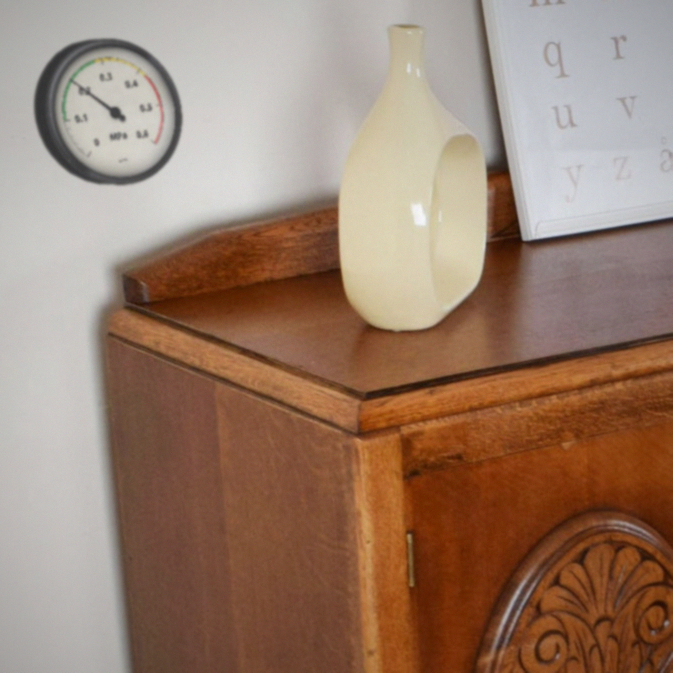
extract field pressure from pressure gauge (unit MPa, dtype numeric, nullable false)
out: 0.2 MPa
